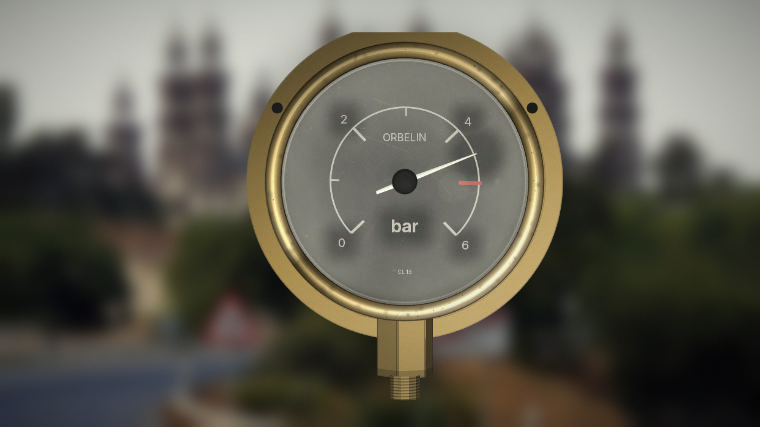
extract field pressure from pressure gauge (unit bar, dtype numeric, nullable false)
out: 4.5 bar
